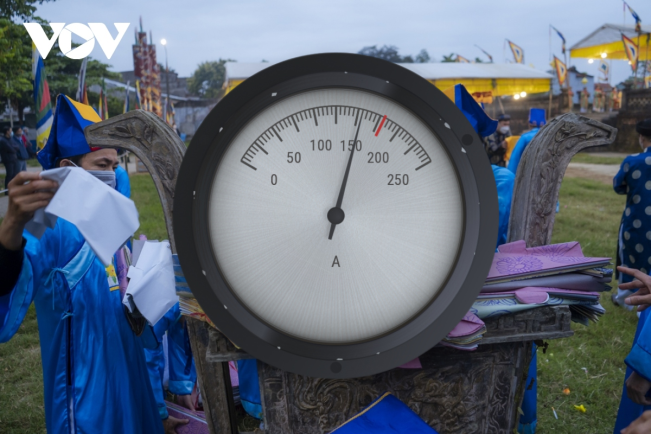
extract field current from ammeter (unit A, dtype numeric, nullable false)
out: 155 A
